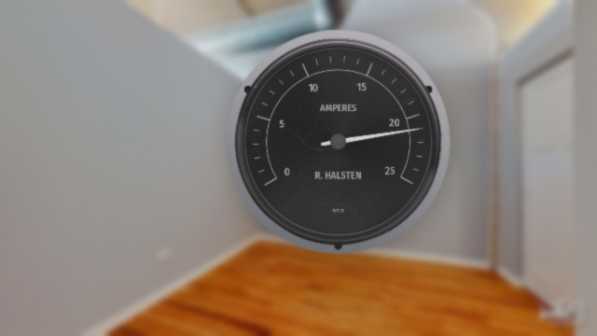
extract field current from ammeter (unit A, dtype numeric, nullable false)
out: 21 A
